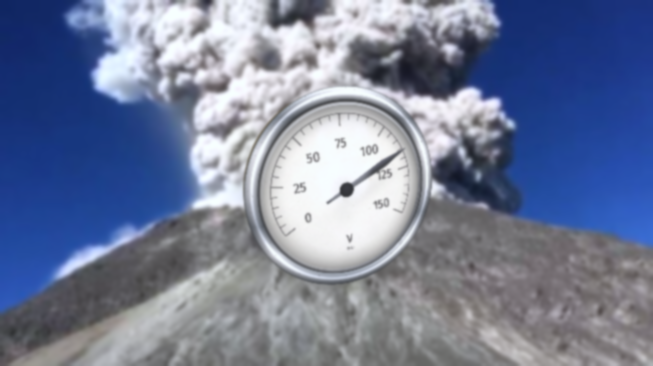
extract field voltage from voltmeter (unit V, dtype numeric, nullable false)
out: 115 V
